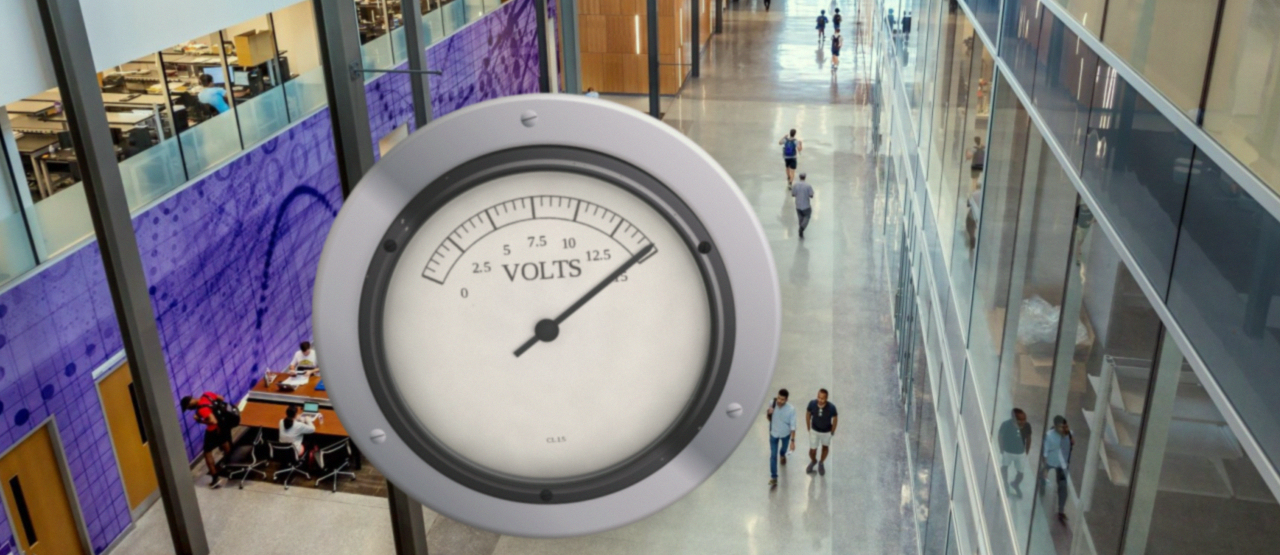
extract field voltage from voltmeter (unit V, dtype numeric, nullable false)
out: 14.5 V
